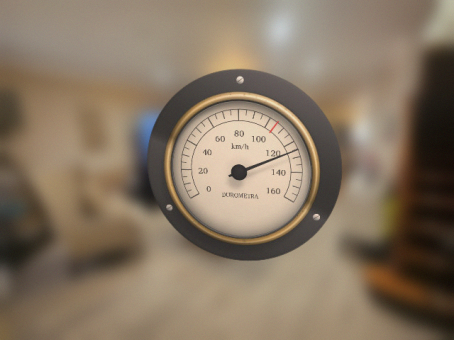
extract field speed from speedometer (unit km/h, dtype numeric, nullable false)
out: 125 km/h
